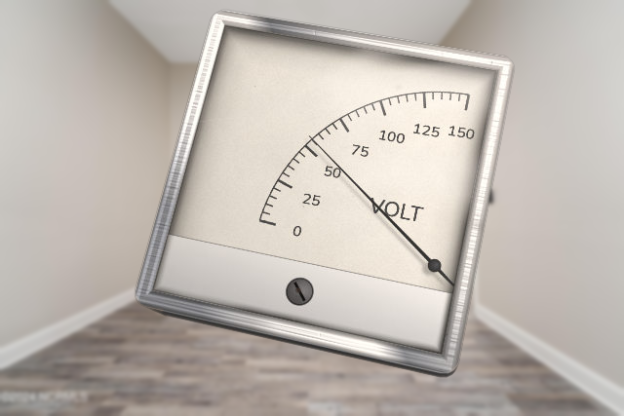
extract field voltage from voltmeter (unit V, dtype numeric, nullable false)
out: 55 V
